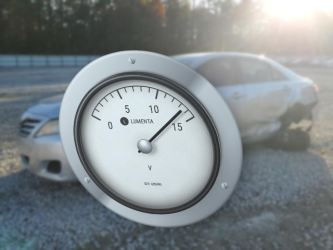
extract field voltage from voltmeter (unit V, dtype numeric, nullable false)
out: 13.5 V
